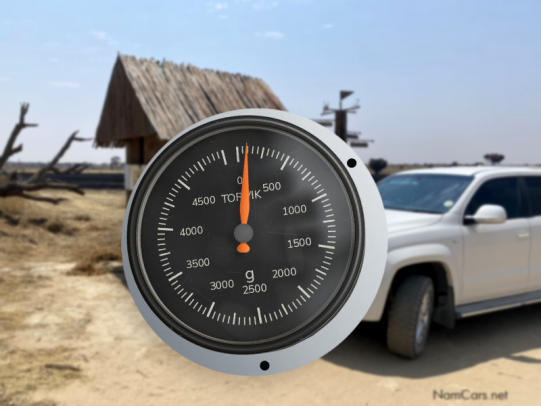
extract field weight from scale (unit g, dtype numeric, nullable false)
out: 100 g
